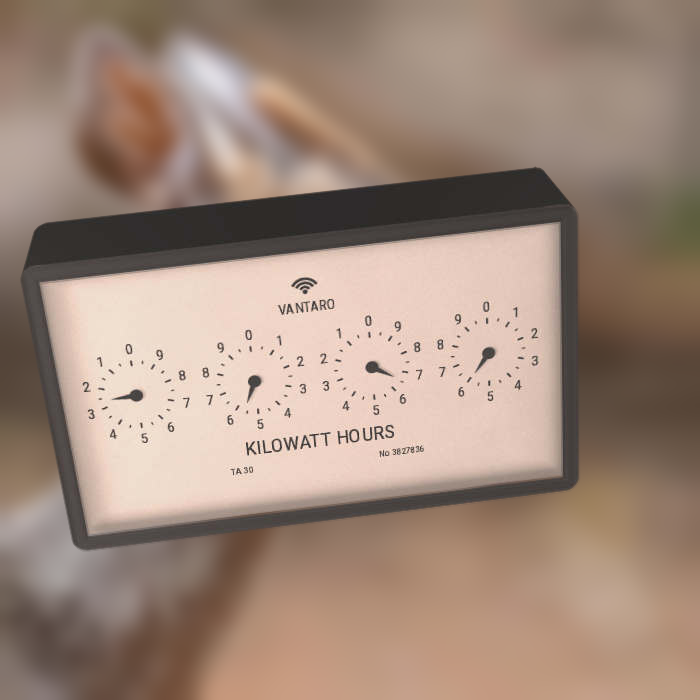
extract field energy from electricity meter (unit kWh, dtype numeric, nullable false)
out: 2566 kWh
